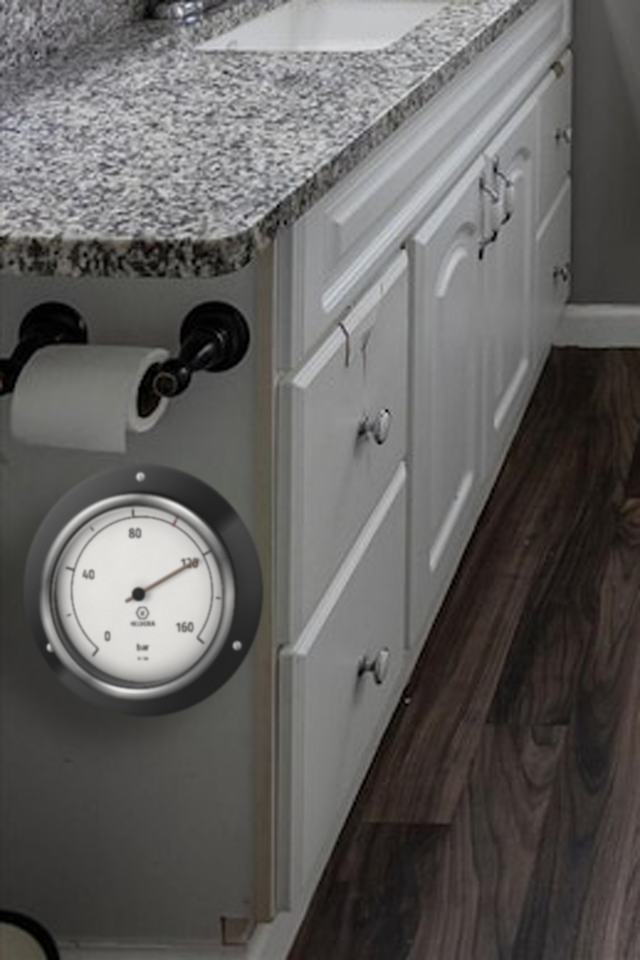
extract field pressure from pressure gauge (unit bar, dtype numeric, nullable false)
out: 120 bar
